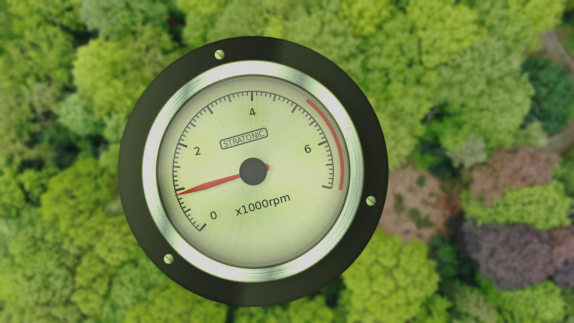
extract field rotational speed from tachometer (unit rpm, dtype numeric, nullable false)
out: 900 rpm
